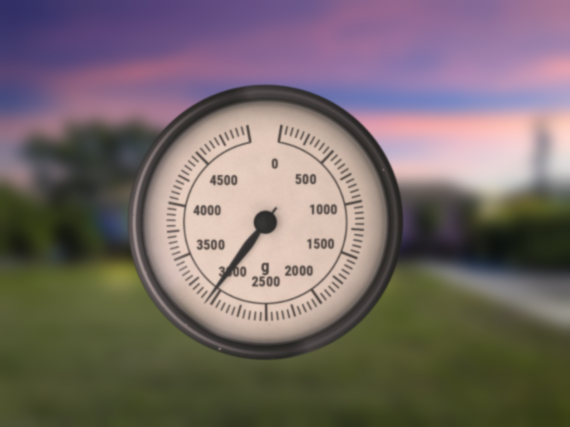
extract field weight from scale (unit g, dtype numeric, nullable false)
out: 3050 g
